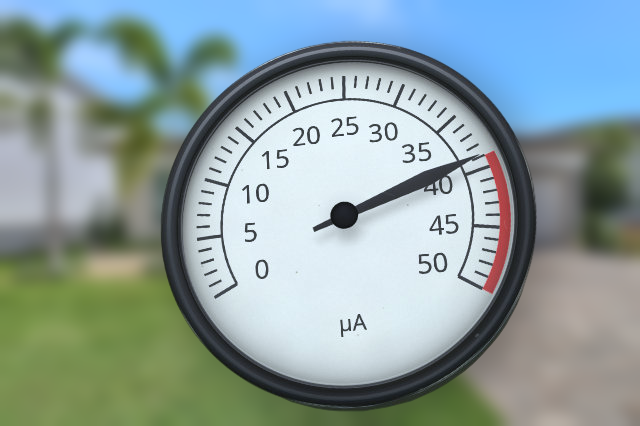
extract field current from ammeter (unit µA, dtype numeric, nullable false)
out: 39 µA
